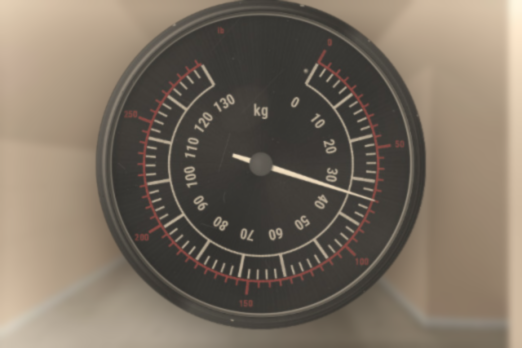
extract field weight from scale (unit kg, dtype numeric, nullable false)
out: 34 kg
